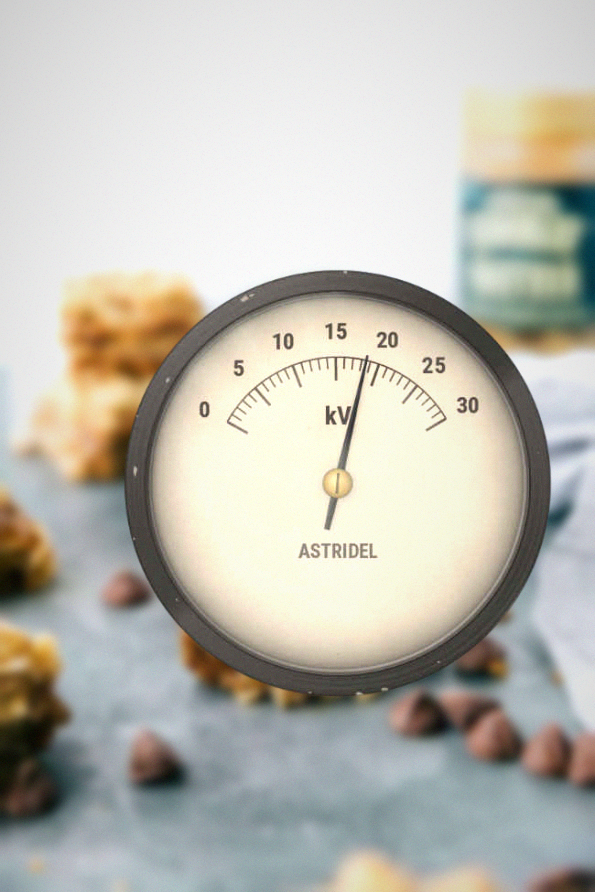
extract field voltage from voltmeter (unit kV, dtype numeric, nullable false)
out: 18.5 kV
